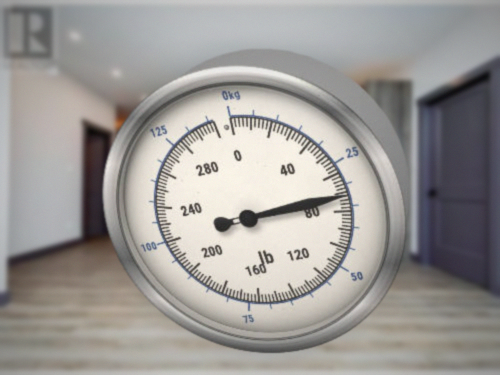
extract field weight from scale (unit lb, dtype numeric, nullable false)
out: 70 lb
